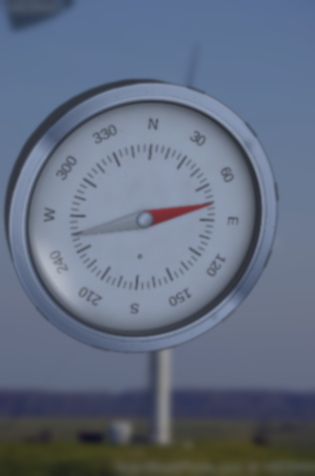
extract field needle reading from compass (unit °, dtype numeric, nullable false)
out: 75 °
